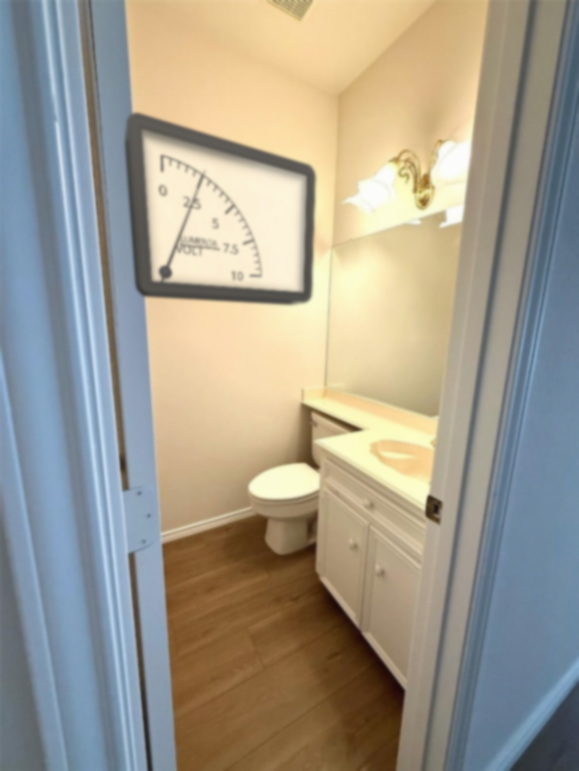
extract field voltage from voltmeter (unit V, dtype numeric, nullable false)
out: 2.5 V
